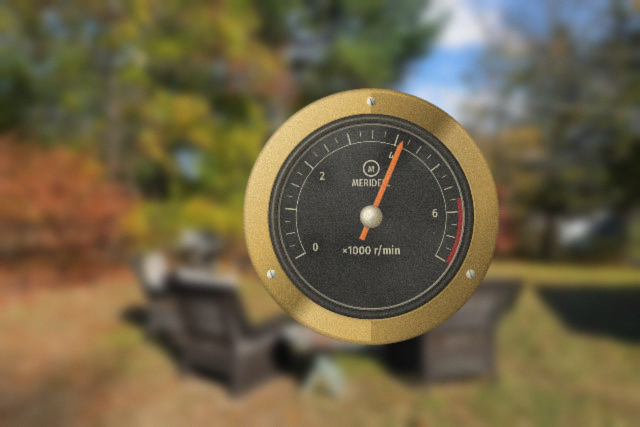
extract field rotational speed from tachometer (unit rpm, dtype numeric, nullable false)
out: 4125 rpm
